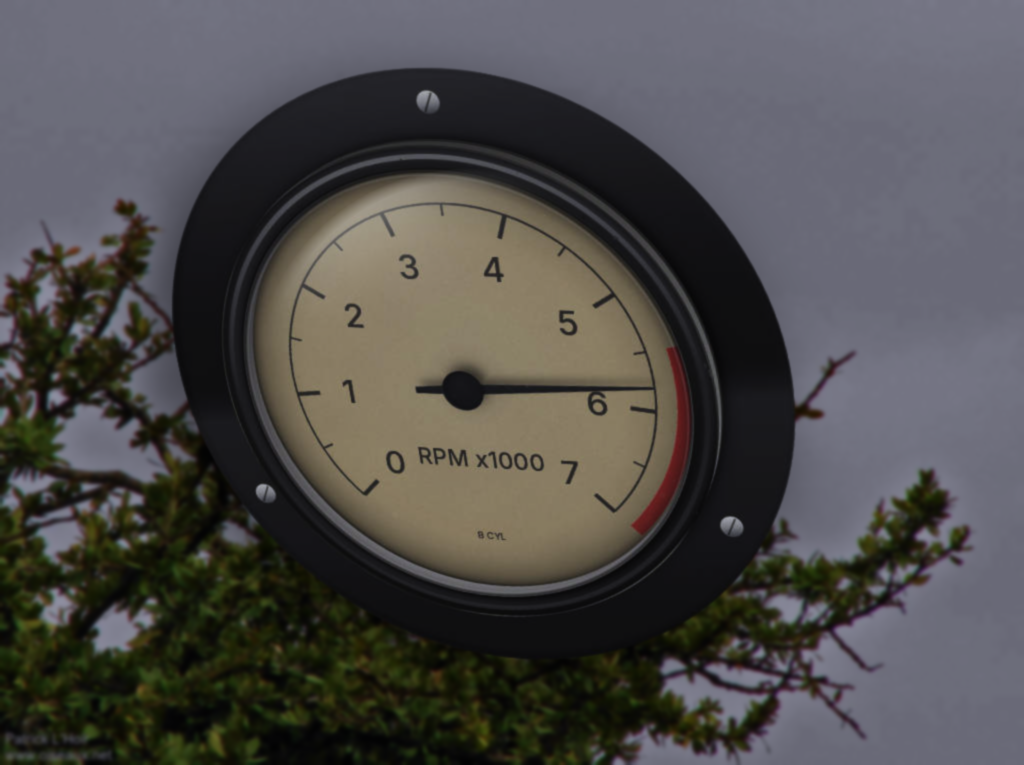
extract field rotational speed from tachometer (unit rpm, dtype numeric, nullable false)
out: 5750 rpm
